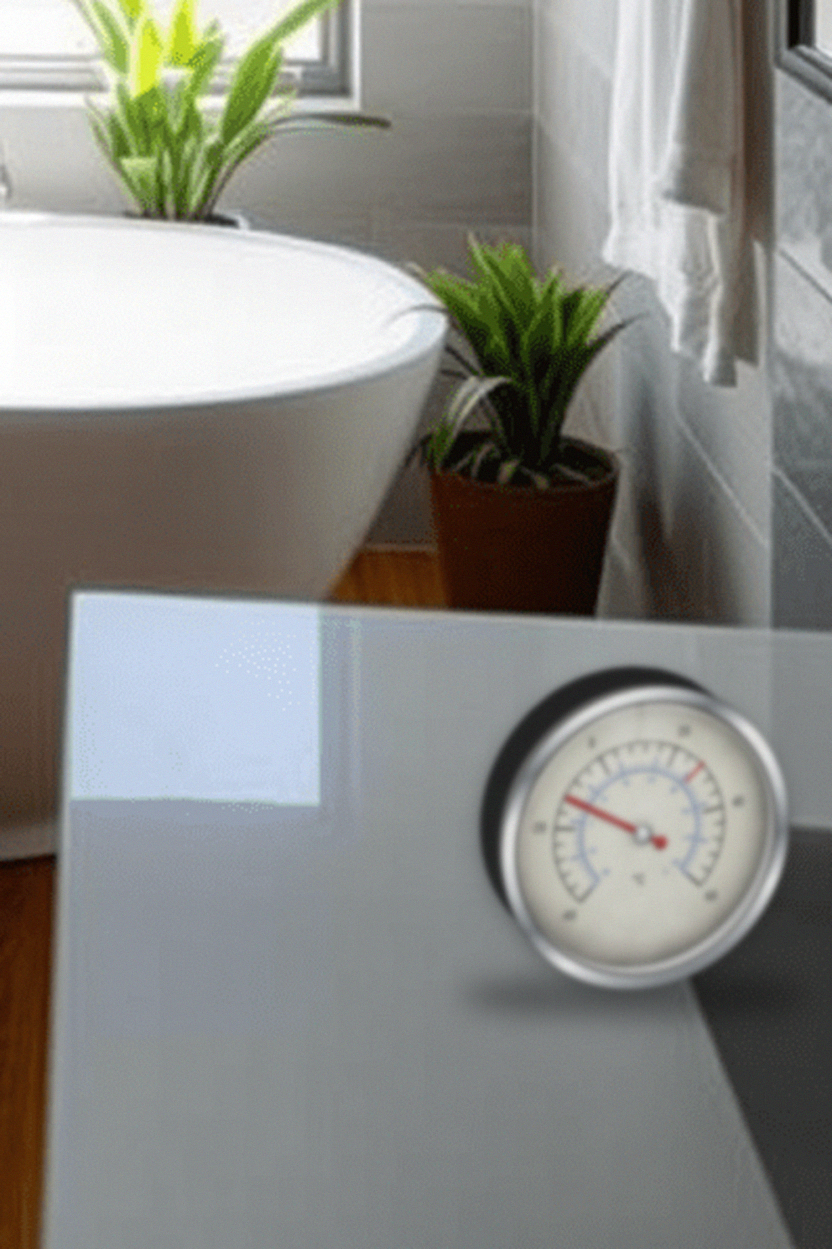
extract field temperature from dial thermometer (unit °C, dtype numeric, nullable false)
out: -12 °C
